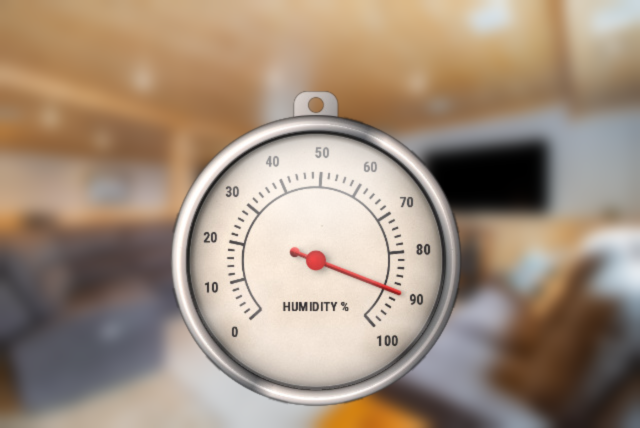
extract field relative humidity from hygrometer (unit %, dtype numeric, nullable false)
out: 90 %
